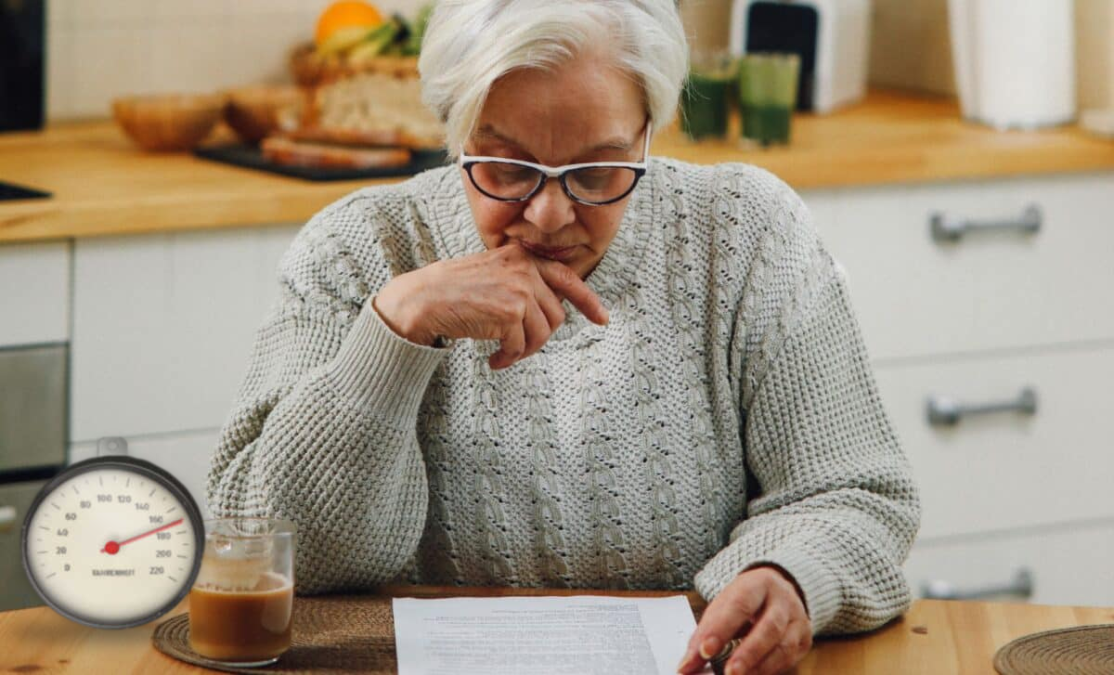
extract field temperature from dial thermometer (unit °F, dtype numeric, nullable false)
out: 170 °F
